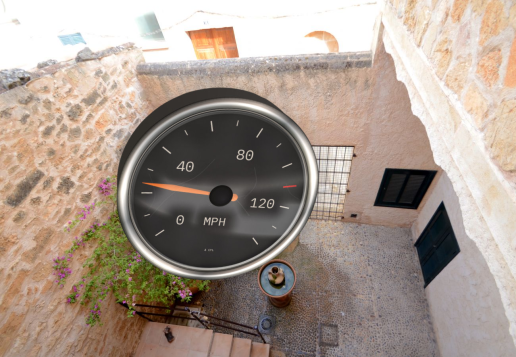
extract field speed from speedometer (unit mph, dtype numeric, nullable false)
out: 25 mph
